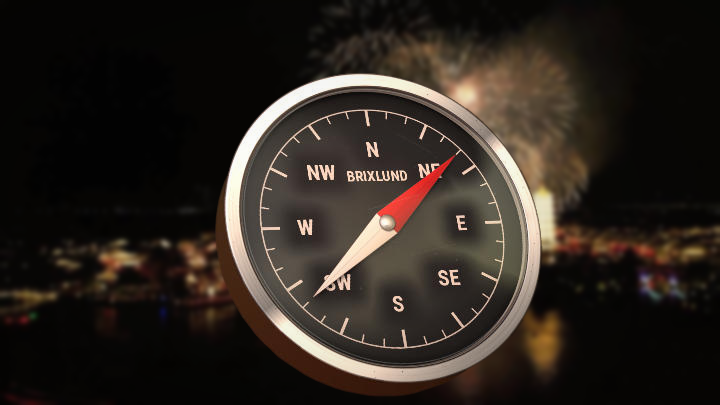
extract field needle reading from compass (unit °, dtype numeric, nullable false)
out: 50 °
